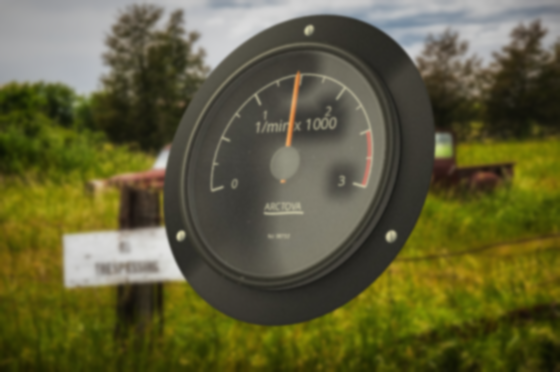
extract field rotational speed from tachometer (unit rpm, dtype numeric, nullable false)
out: 1500 rpm
